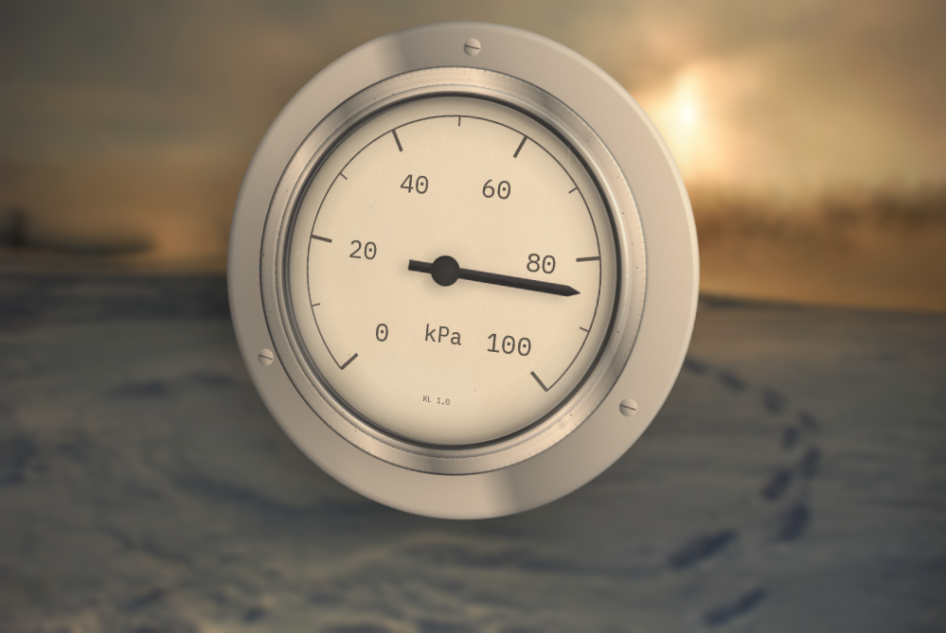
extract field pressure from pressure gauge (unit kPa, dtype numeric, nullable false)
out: 85 kPa
